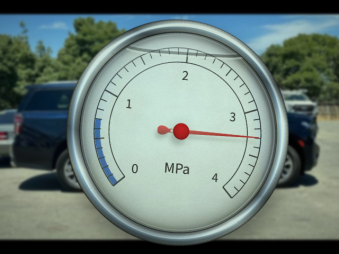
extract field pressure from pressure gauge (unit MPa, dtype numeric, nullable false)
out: 3.3 MPa
